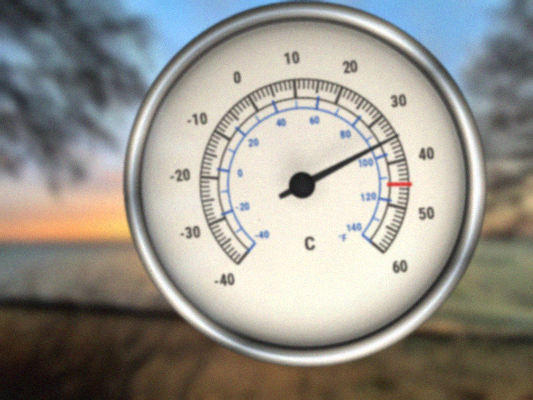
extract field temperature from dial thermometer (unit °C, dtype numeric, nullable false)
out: 35 °C
